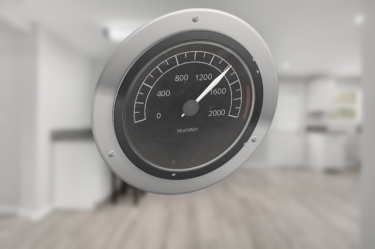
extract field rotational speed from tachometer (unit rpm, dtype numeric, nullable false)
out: 1400 rpm
